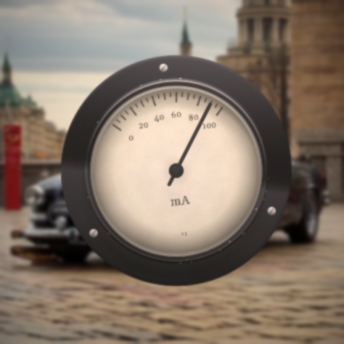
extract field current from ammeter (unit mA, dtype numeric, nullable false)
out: 90 mA
